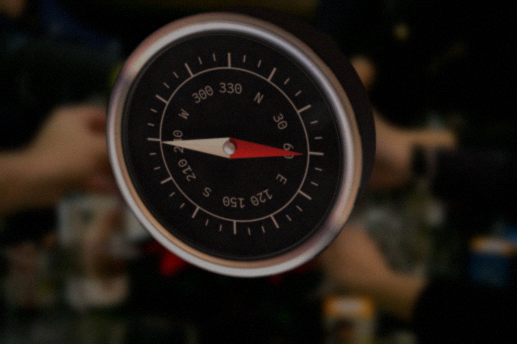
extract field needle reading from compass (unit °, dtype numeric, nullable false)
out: 60 °
